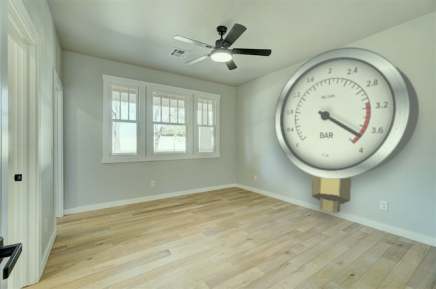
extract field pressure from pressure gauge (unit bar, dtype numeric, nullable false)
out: 3.8 bar
